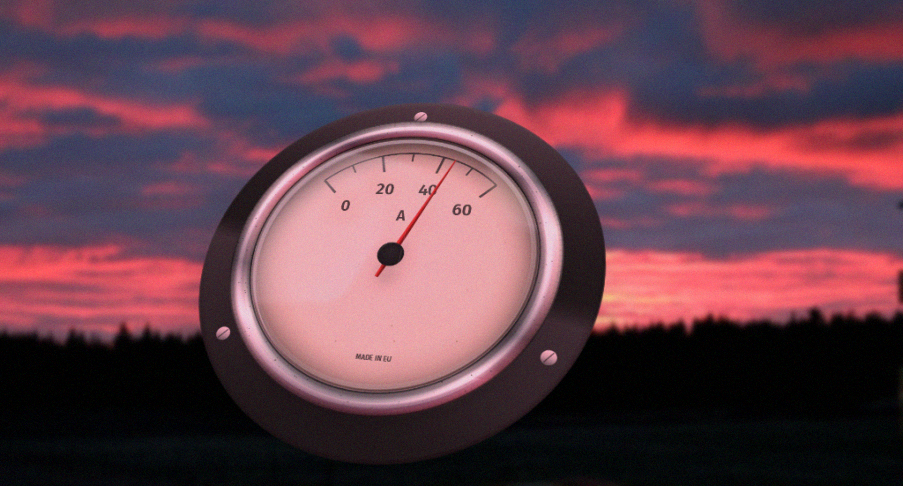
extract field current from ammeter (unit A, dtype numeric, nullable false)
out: 45 A
